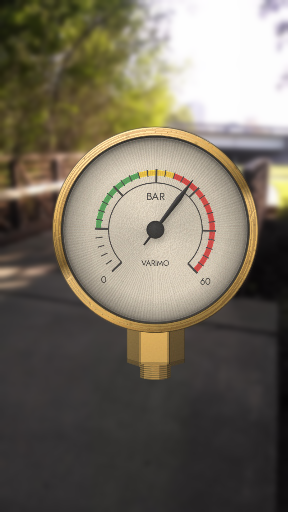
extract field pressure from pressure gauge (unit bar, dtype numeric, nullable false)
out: 38 bar
